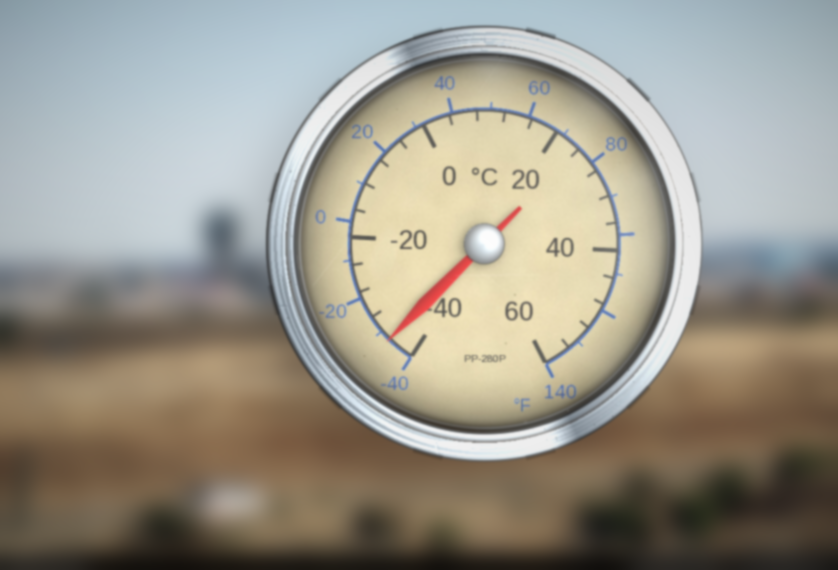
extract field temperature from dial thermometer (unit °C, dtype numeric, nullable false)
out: -36 °C
